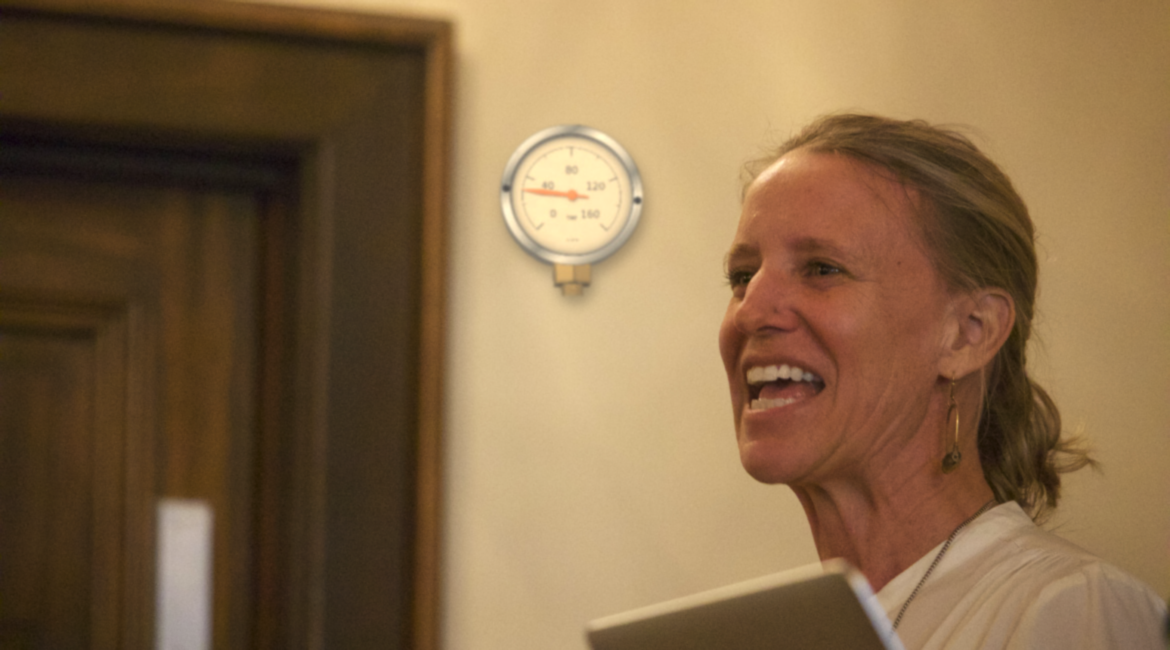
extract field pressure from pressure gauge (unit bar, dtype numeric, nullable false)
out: 30 bar
